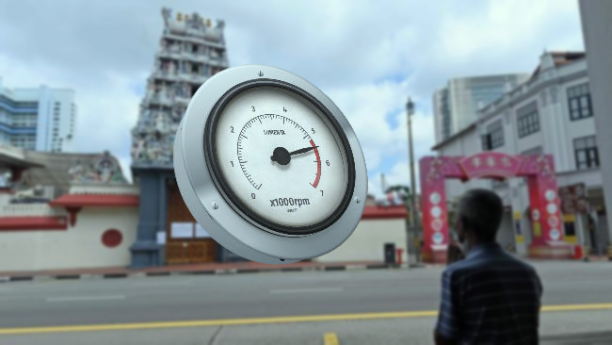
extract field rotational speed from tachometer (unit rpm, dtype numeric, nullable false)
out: 5500 rpm
